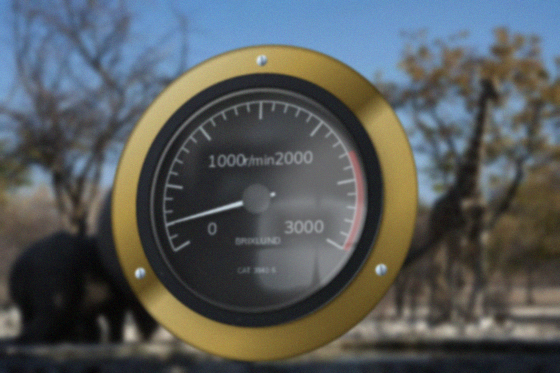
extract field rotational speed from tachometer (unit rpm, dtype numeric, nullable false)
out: 200 rpm
